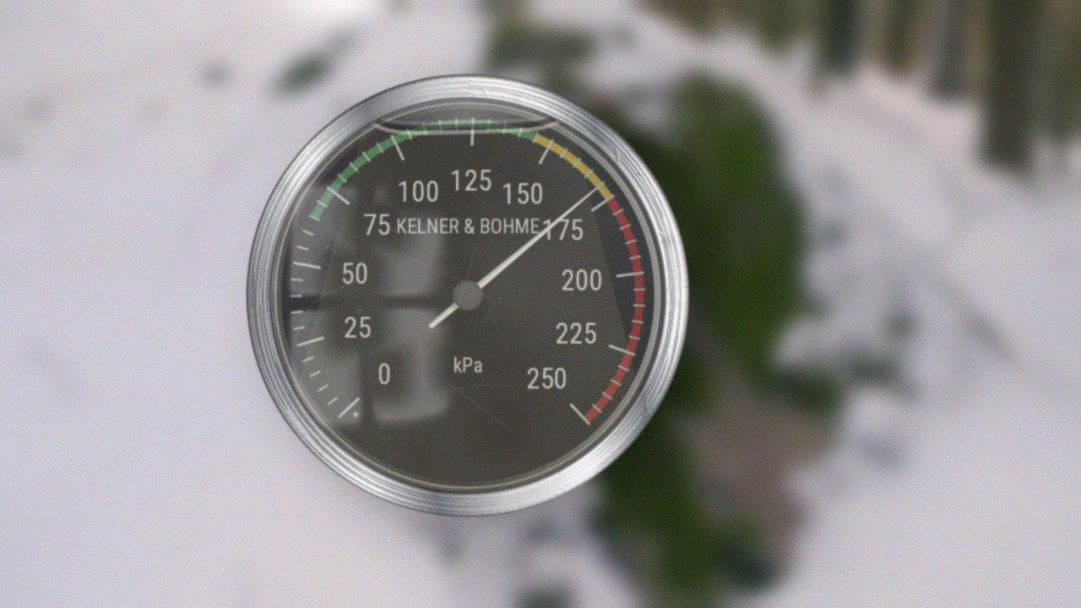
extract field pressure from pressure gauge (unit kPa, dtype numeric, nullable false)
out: 170 kPa
